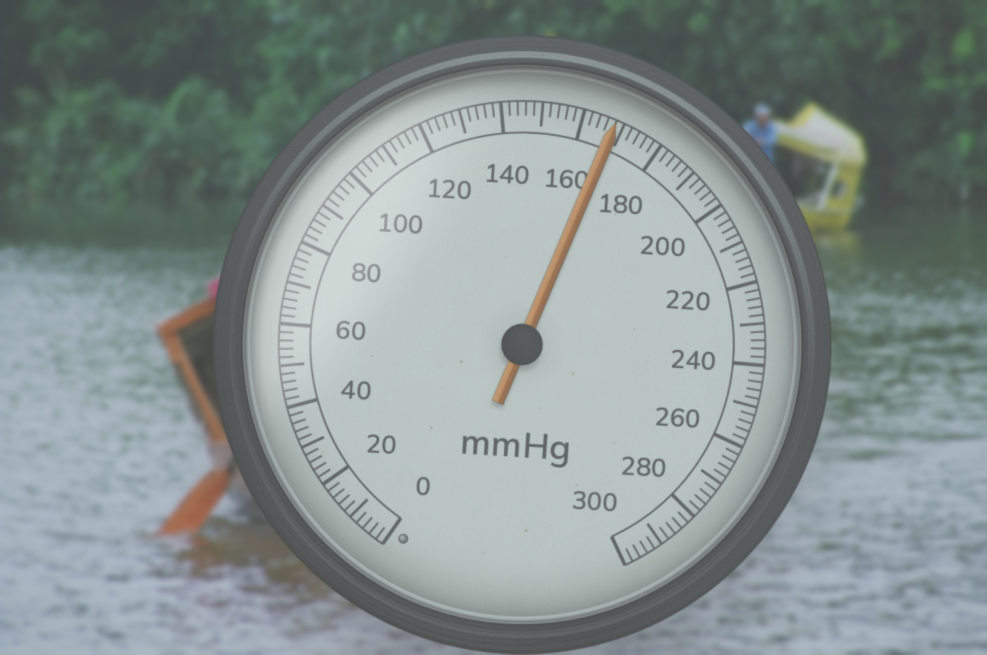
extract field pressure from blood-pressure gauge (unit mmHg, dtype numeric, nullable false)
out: 168 mmHg
